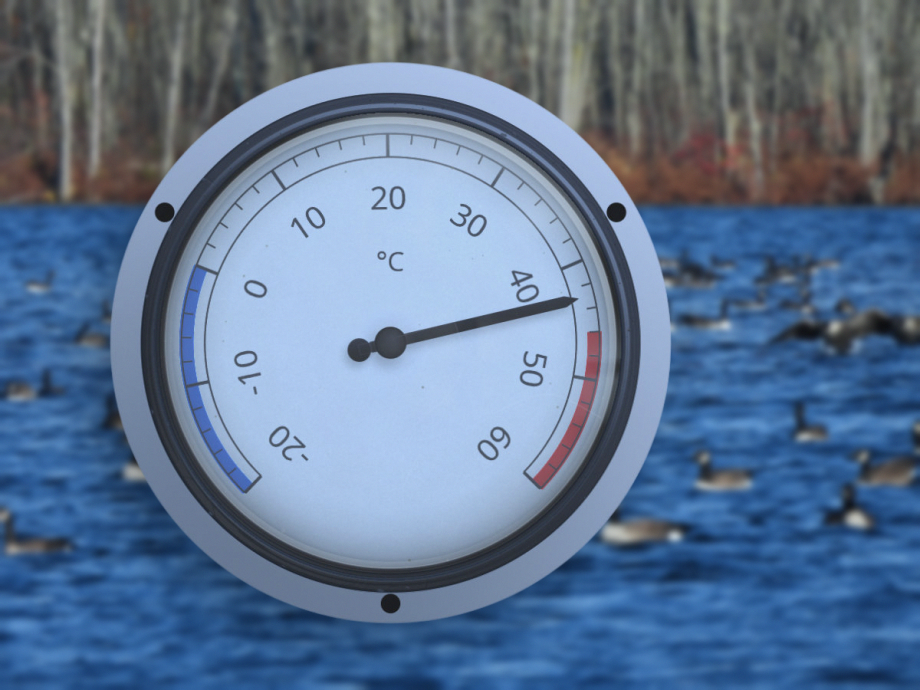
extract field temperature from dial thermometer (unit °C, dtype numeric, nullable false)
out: 43 °C
